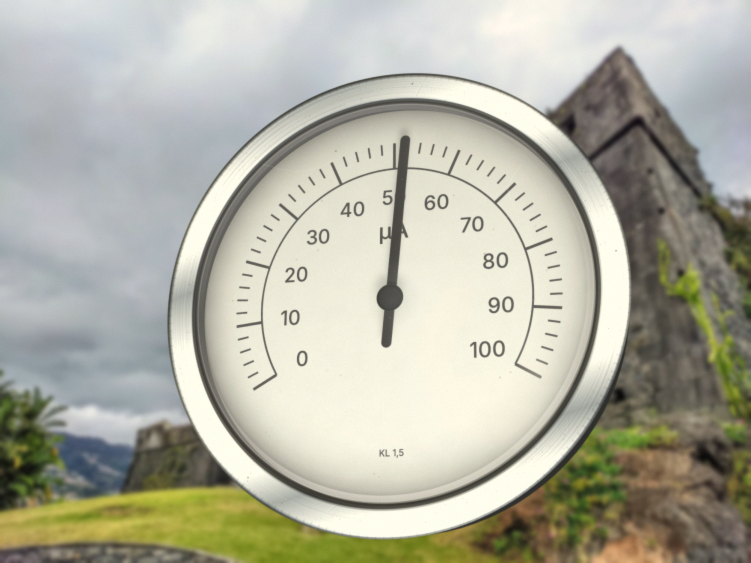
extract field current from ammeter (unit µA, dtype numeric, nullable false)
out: 52 µA
